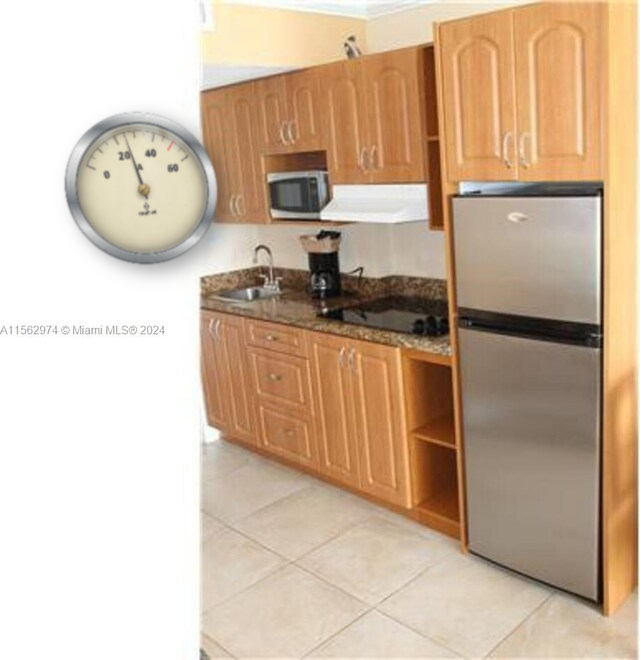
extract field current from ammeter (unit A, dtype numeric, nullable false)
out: 25 A
